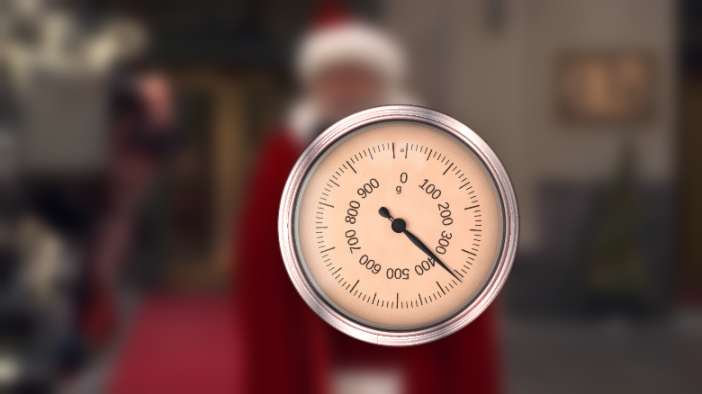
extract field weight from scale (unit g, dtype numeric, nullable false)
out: 360 g
